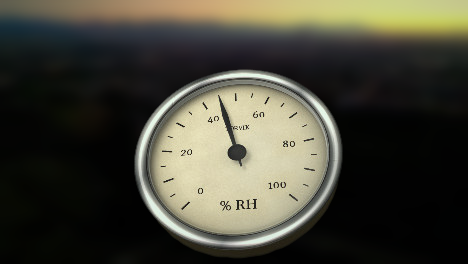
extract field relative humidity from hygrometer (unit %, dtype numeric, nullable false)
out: 45 %
